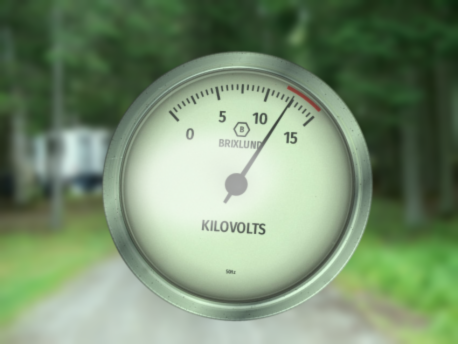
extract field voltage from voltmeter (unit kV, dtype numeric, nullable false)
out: 12.5 kV
